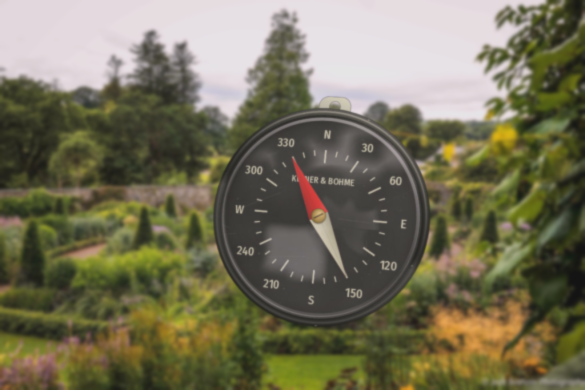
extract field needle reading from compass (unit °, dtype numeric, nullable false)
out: 330 °
